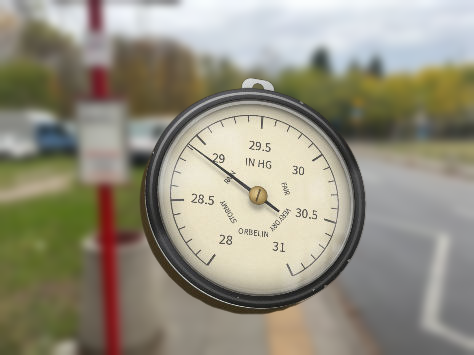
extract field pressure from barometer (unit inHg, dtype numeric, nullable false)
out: 28.9 inHg
